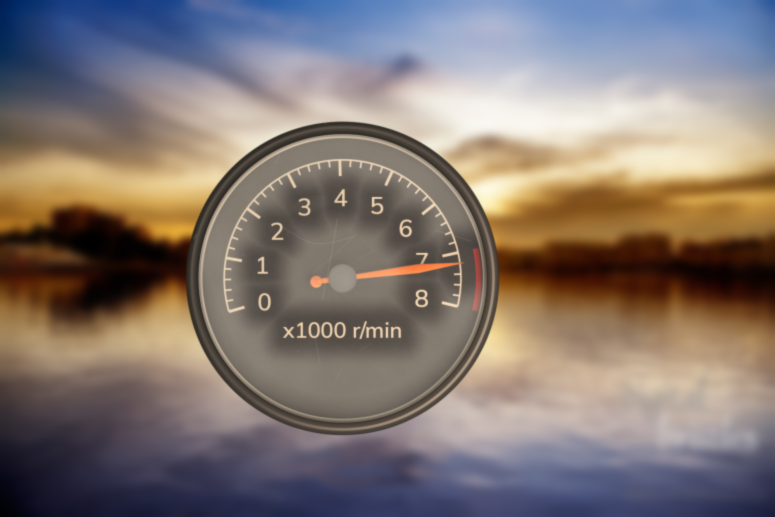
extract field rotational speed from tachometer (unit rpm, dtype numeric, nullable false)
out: 7200 rpm
